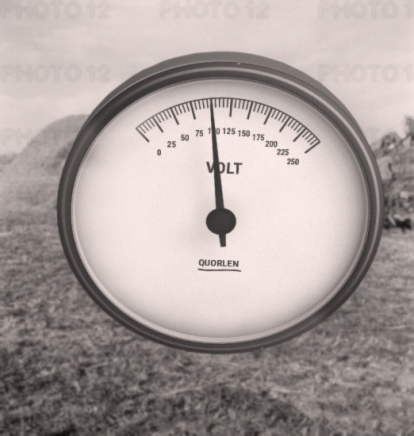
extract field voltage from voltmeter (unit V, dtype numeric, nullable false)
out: 100 V
